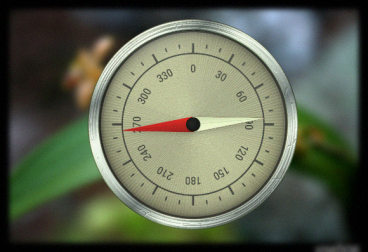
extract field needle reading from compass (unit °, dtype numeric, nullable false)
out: 265 °
